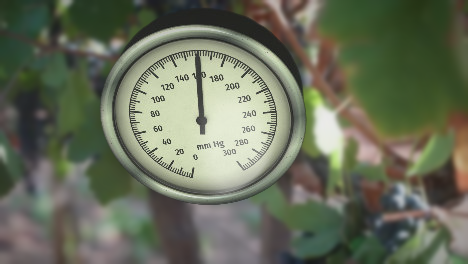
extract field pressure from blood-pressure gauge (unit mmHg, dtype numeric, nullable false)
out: 160 mmHg
